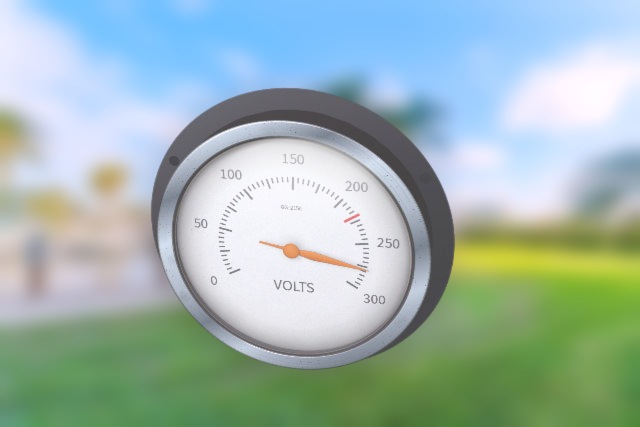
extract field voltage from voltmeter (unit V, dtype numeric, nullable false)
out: 275 V
